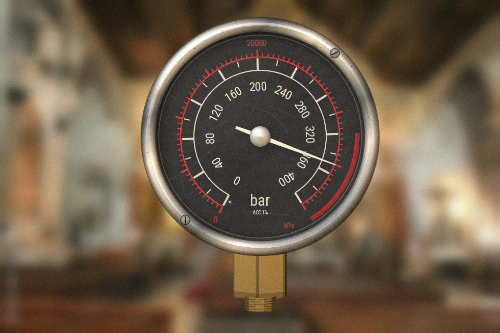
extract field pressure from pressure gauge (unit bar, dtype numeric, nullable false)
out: 350 bar
